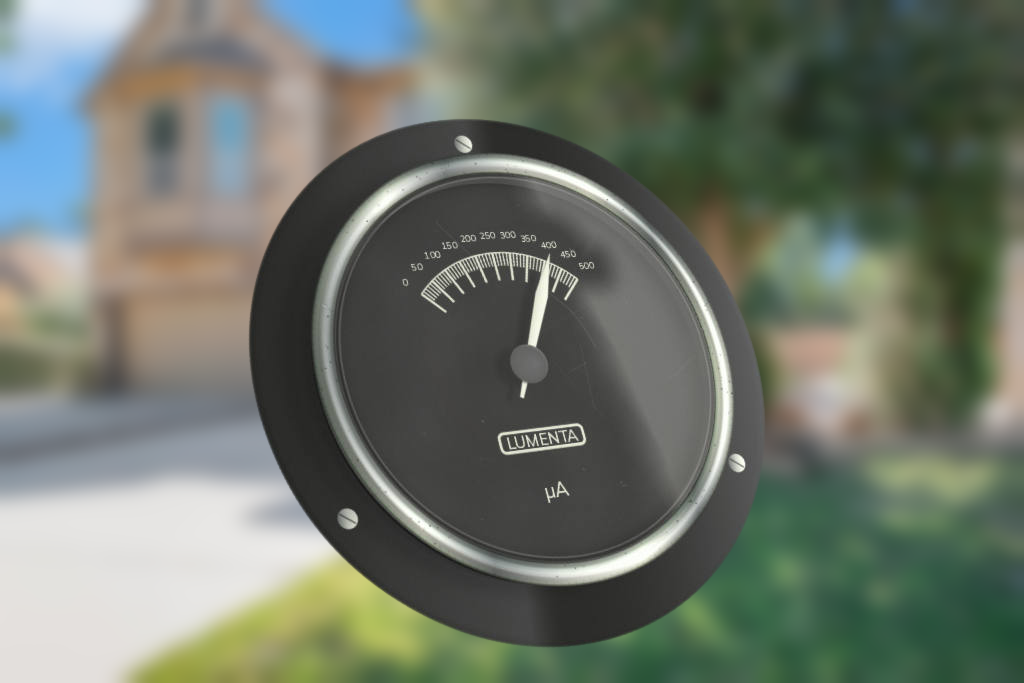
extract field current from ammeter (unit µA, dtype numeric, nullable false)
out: 400 µA
